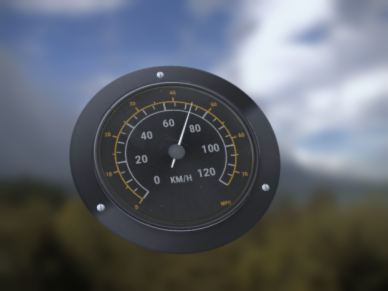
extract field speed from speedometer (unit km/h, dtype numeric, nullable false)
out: 72.5 km/h
